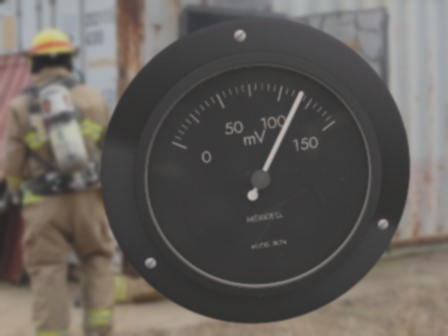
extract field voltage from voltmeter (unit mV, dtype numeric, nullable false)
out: 115 mV
